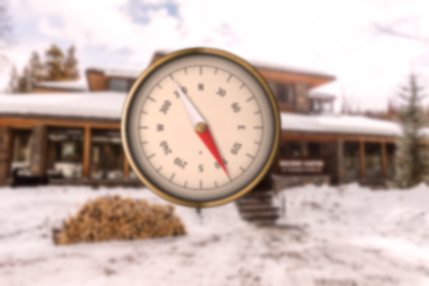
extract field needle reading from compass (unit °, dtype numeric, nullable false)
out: 150 °
